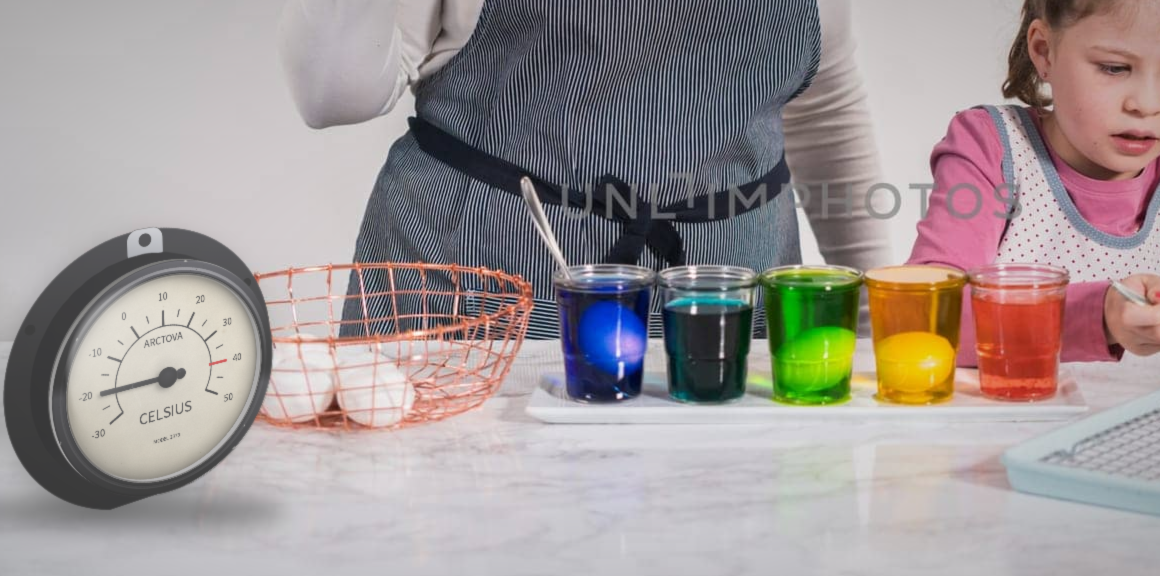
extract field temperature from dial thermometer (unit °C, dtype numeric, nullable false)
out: -20 °C
